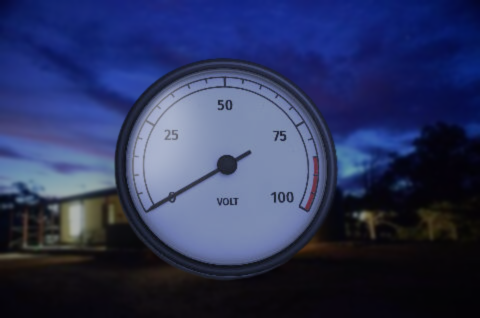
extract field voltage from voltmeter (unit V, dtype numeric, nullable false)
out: 0 V
